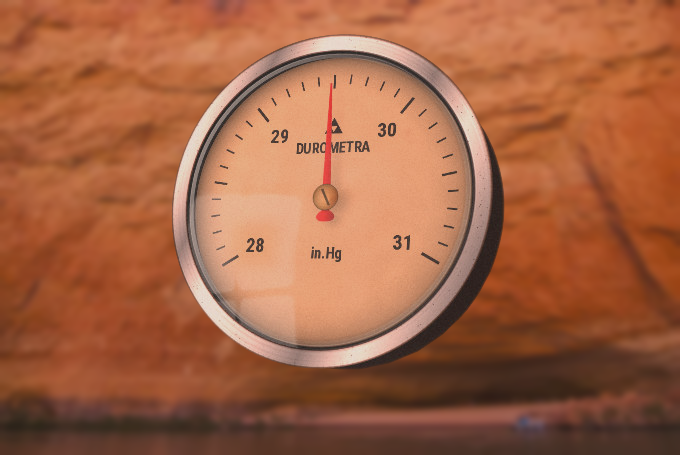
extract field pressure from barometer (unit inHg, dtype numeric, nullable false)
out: 29.5 inHg
